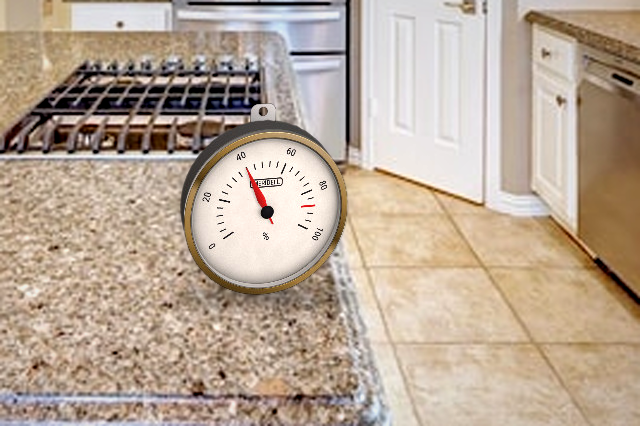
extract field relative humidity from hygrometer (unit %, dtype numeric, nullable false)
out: 40 %
